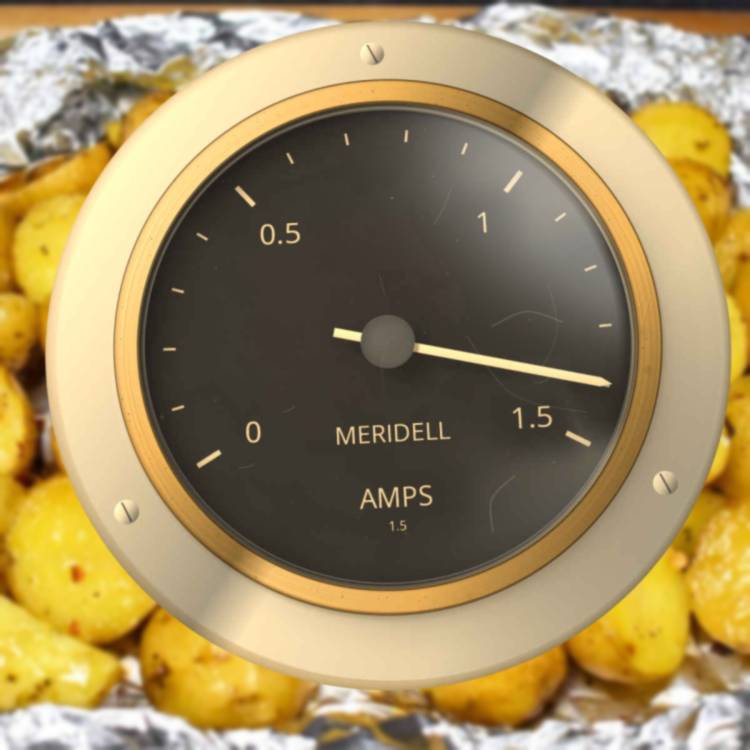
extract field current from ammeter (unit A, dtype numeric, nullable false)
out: 1.4 A
